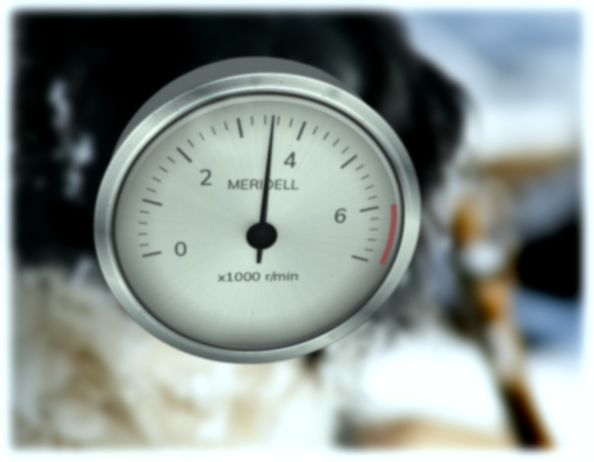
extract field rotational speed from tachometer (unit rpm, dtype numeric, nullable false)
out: 3500 rpm
